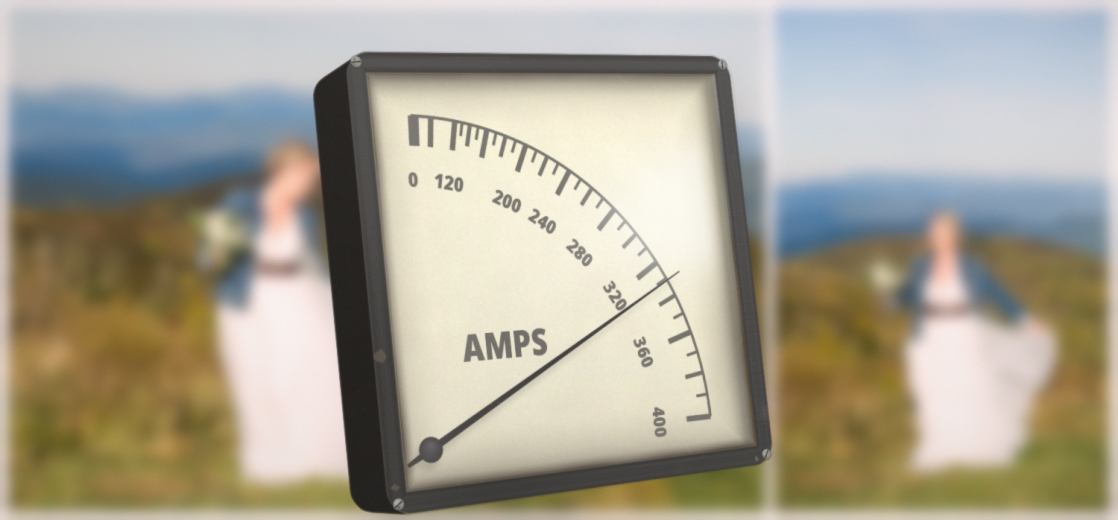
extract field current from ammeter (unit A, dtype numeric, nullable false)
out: 330 A
